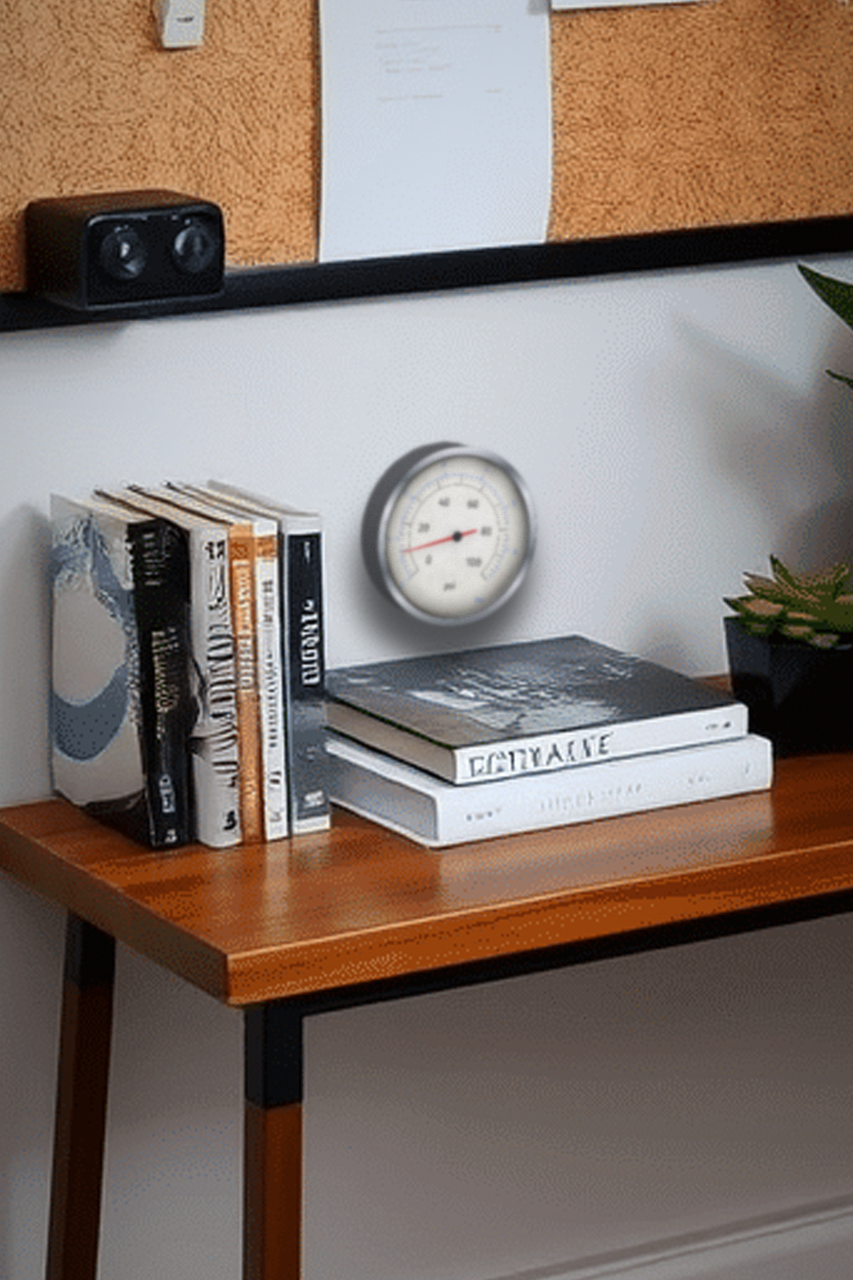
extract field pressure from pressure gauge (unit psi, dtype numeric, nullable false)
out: 10 psi
